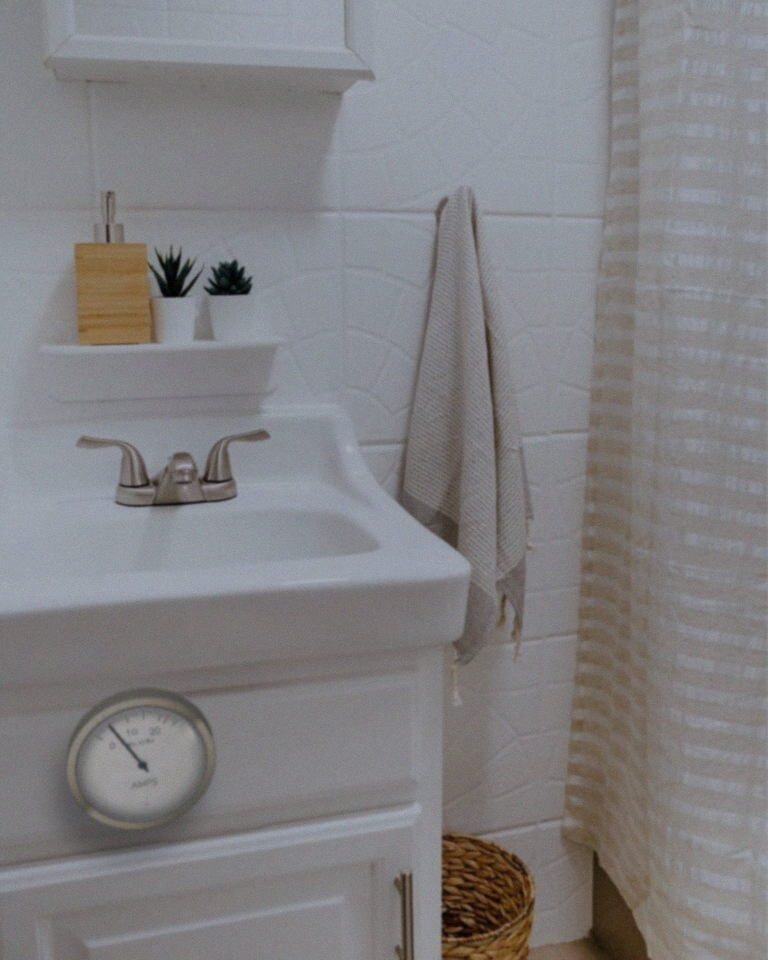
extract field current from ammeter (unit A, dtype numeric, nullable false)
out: 5 A
